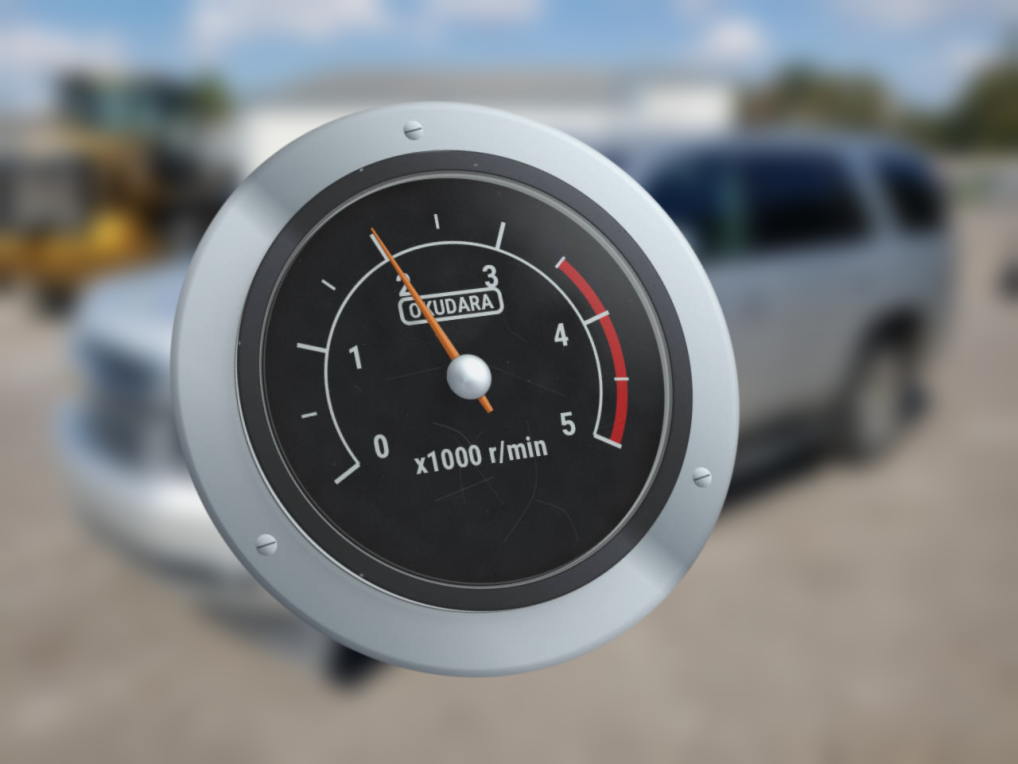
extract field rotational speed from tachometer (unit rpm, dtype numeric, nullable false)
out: 2000 rpm
